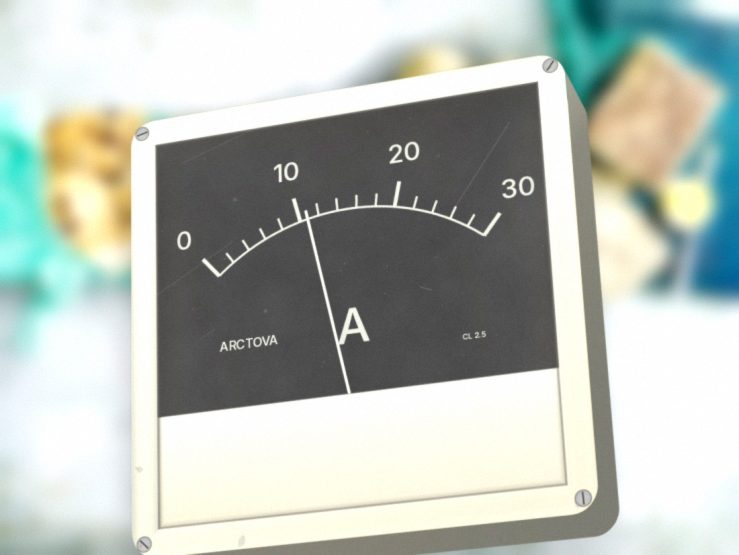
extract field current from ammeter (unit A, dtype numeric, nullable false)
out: 11 A
